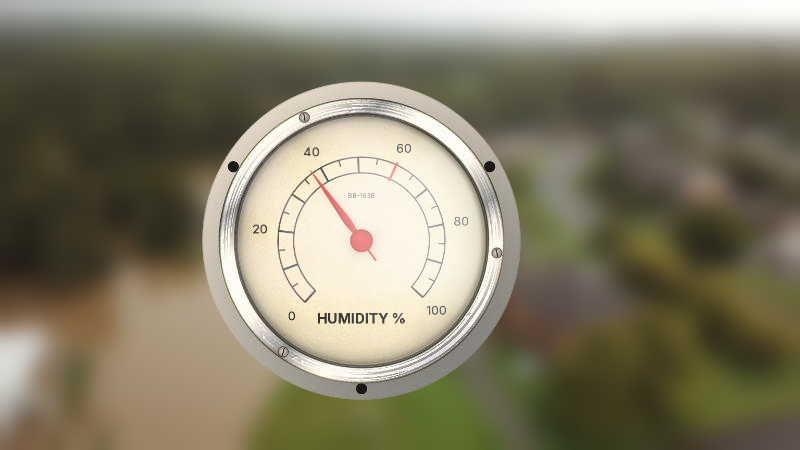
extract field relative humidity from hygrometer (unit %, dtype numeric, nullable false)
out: 37.5 %
